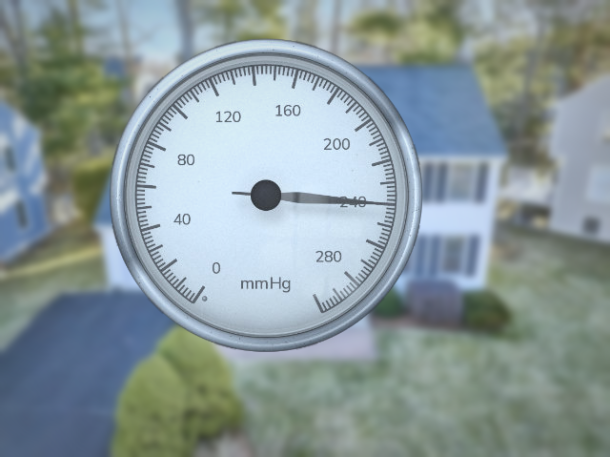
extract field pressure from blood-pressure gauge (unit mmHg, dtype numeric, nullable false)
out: 240 mmHg
